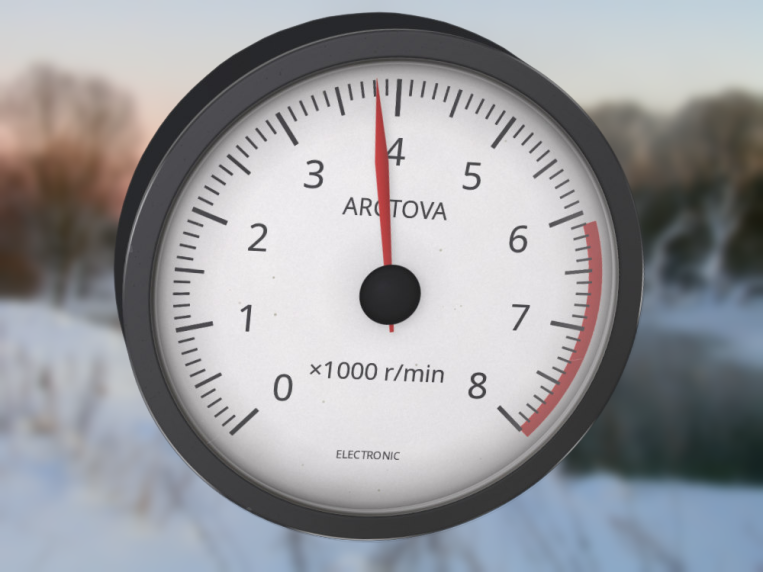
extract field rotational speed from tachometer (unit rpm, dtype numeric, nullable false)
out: 3800 rpm
